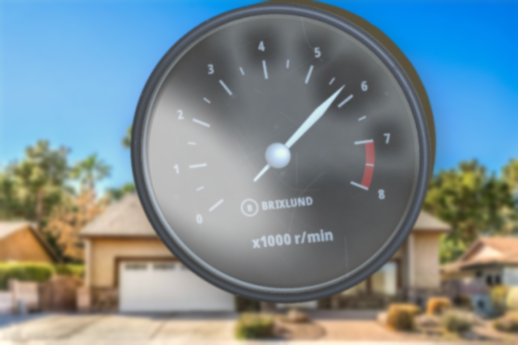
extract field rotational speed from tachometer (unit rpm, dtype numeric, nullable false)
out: 5750 rpm
